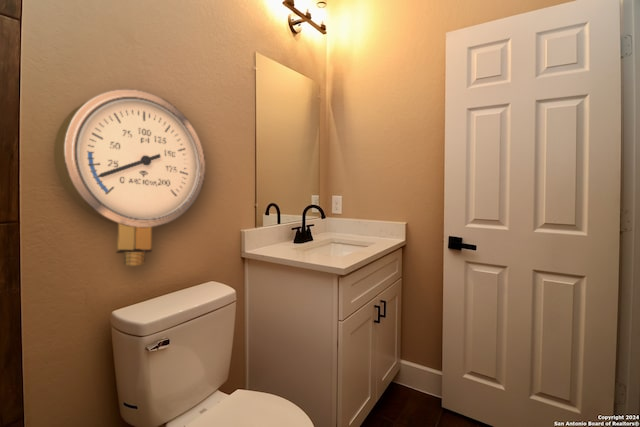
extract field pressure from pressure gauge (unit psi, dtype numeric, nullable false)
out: 15 psi
